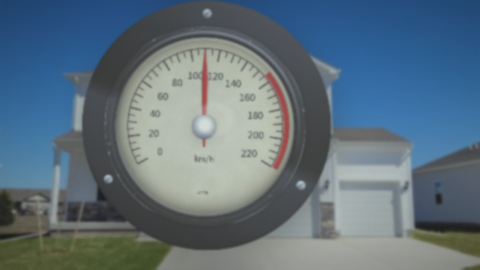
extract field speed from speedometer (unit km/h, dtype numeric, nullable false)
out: 110 km/h
